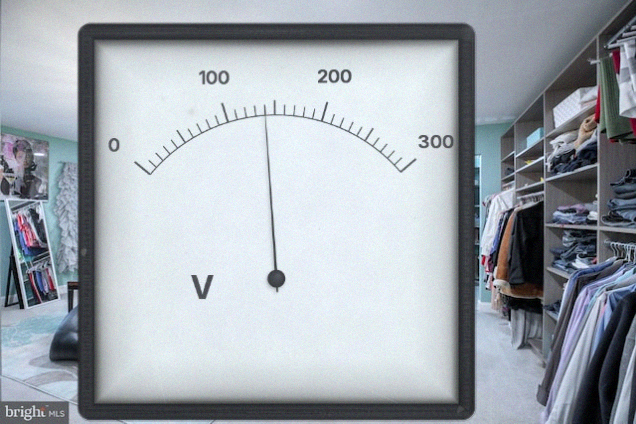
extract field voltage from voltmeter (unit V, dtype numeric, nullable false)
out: 140 V
